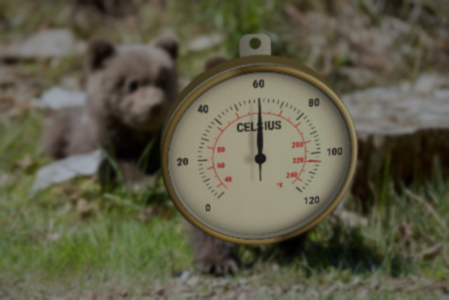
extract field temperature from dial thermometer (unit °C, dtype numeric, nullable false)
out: 60 °C
